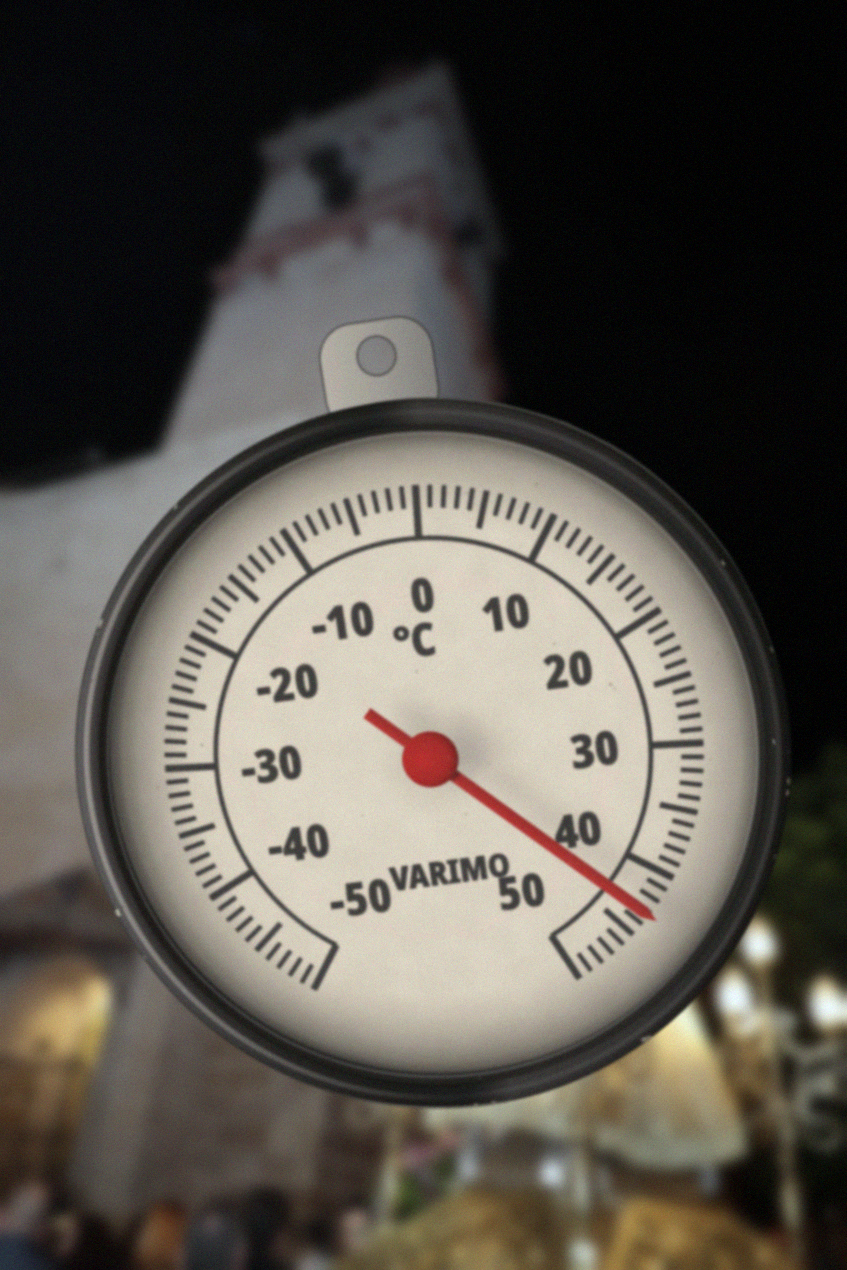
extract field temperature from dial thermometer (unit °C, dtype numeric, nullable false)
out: 43 °C
